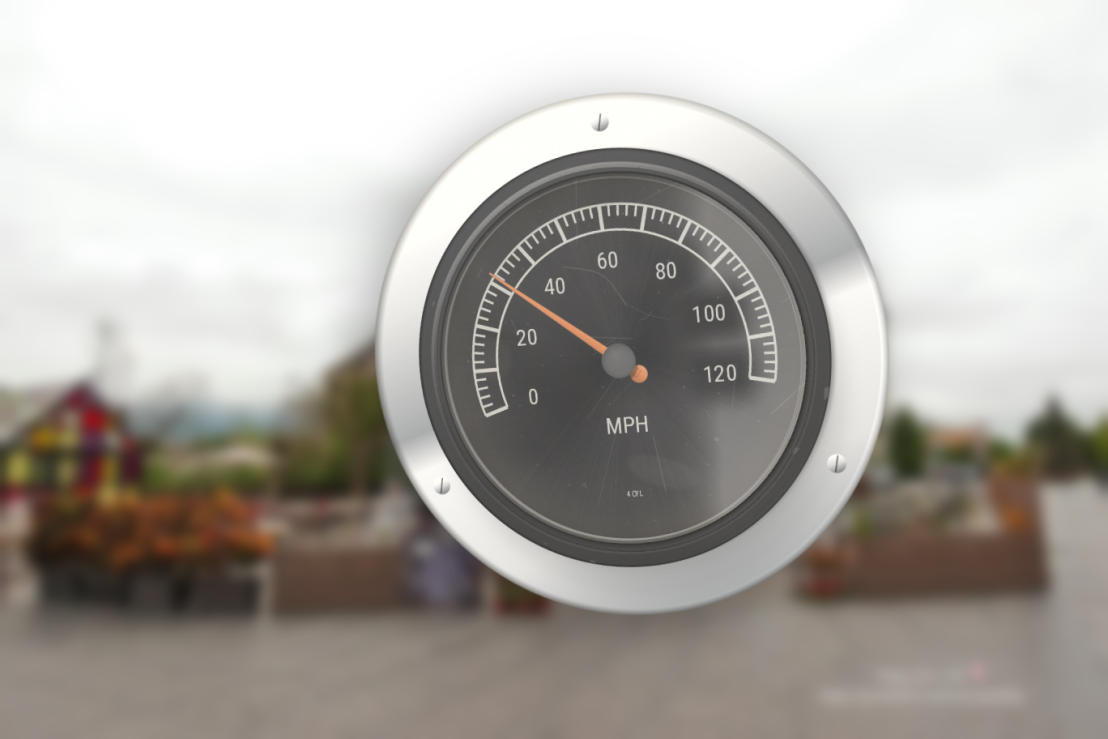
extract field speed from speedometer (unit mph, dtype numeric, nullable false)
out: 32 mph
